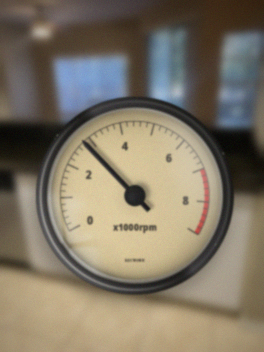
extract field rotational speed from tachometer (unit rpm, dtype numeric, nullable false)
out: 2800 rpm
